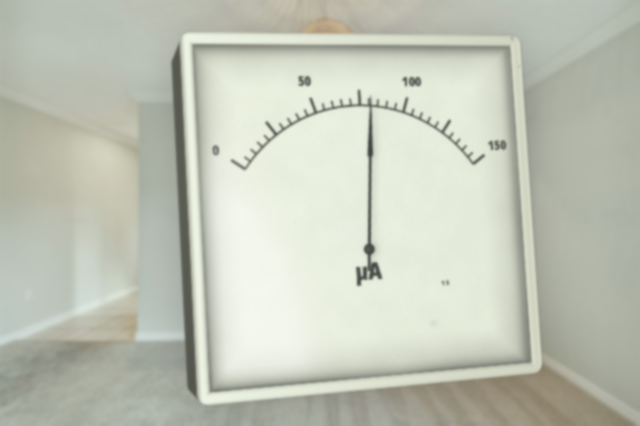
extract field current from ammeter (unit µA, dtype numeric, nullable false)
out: 80 µA
